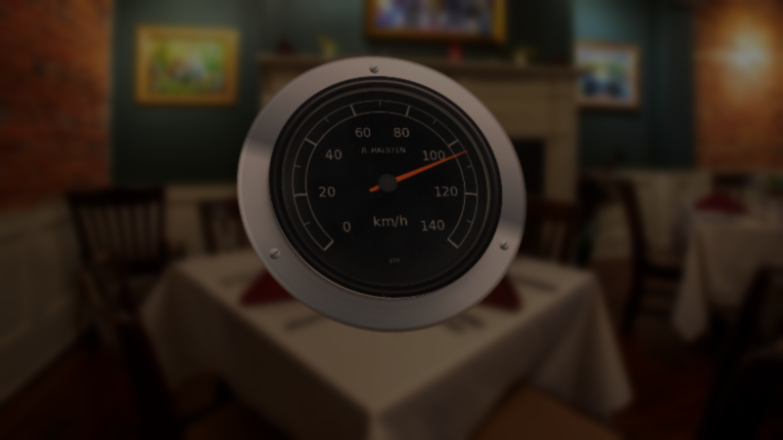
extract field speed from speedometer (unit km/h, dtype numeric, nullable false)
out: 105 km/h
